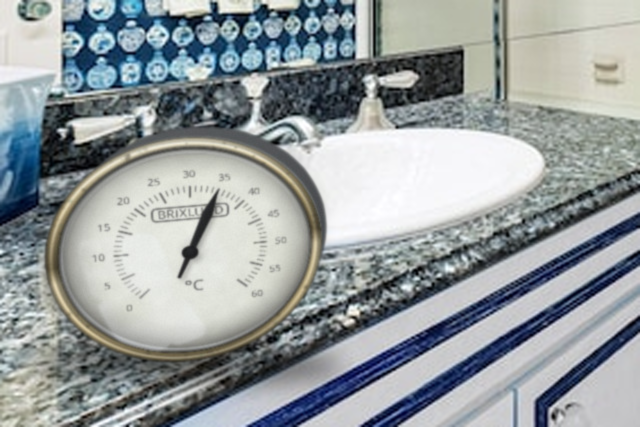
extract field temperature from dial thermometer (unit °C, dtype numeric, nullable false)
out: 35 °C
